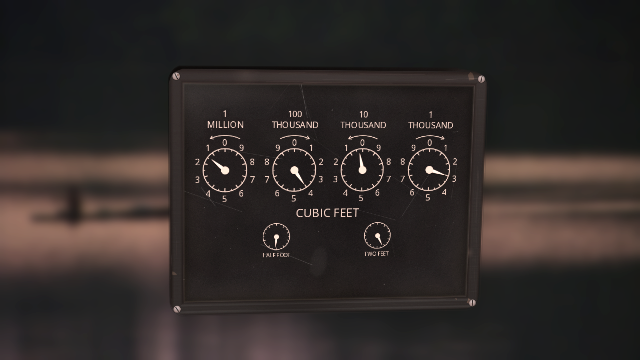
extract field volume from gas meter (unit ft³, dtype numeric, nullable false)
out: 140300 ft³
